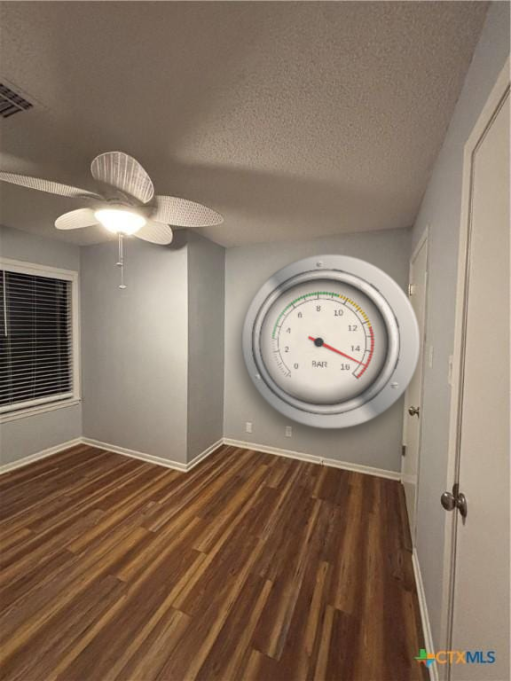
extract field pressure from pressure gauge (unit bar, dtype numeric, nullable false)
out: 15 bar
